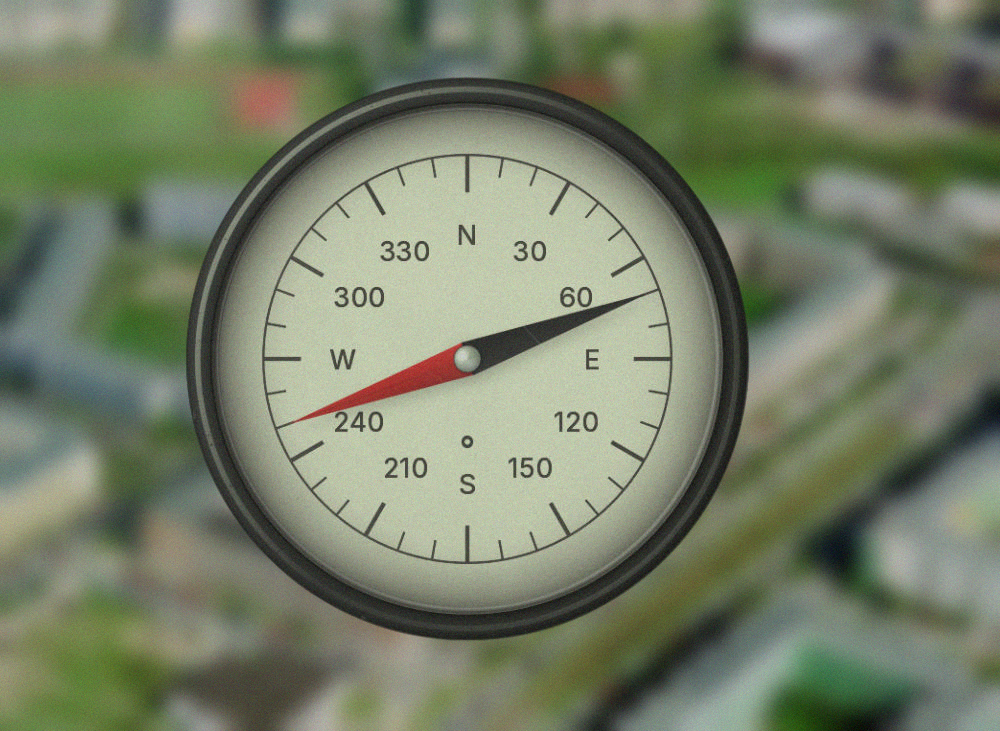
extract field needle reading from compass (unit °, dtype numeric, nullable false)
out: 250 °
